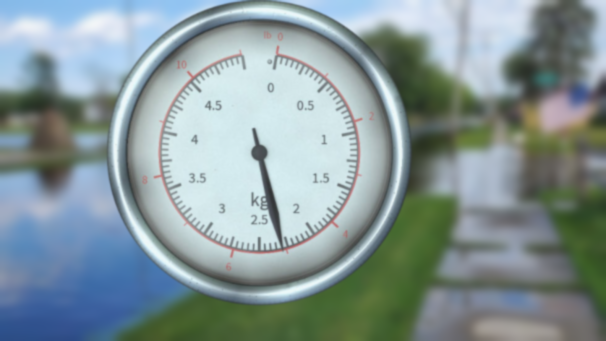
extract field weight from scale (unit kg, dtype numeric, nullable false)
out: 2.3 kg
